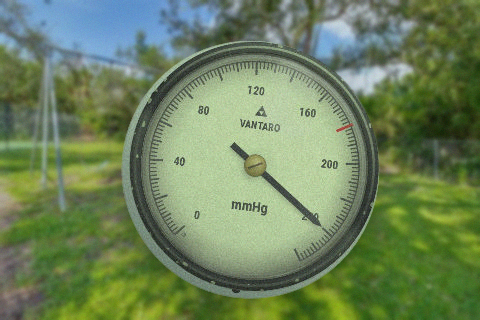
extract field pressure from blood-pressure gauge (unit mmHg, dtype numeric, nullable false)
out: 240 mmHg
